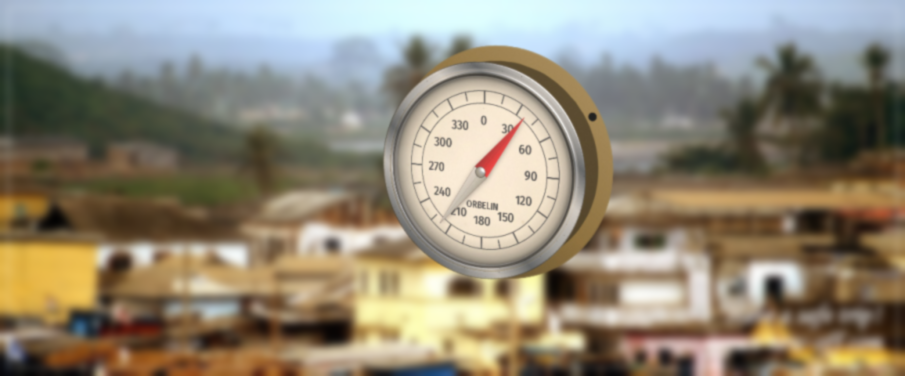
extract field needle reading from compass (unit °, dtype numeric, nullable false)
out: 37.5 °
